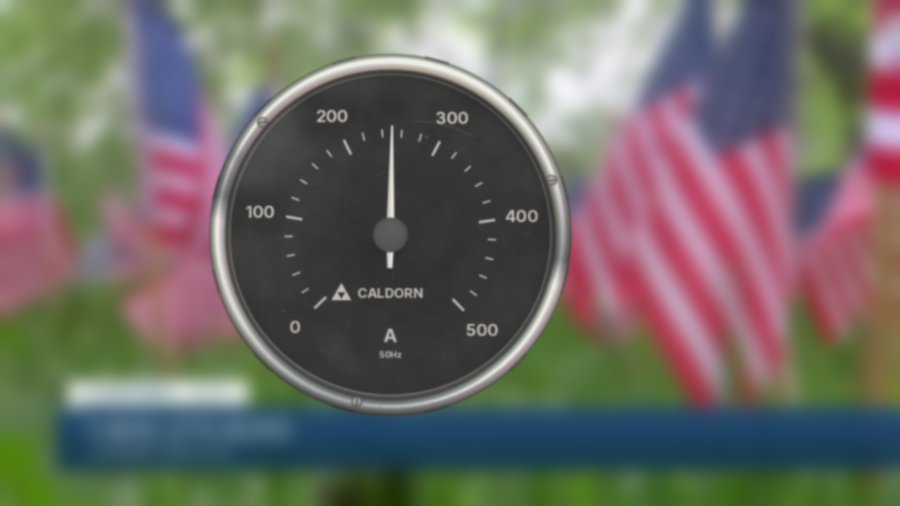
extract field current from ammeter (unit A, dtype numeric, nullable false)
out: 250 A
